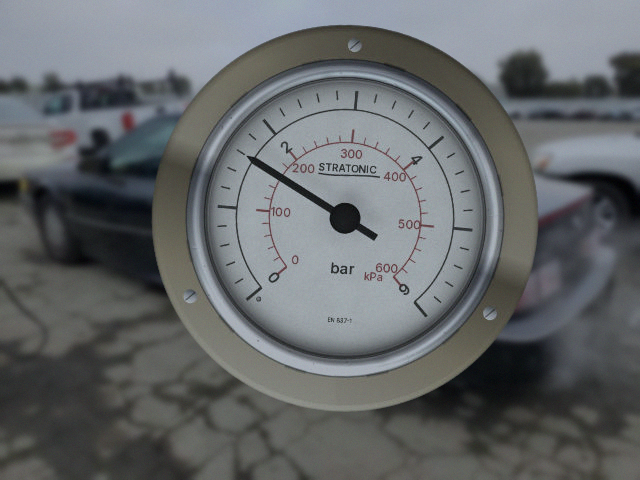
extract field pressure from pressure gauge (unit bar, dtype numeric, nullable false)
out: 1.6 bar
